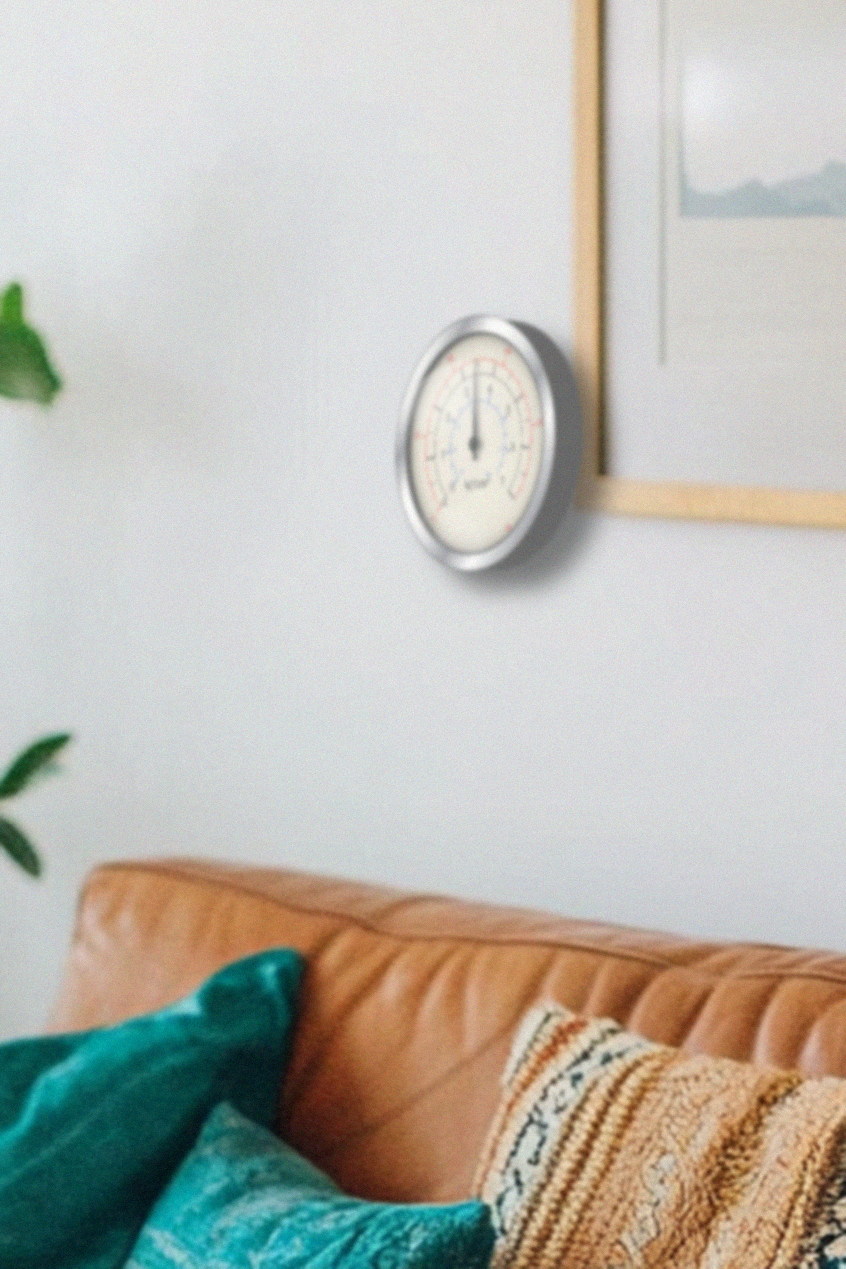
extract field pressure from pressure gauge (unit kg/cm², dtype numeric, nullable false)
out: 3.5 kg/cm²
